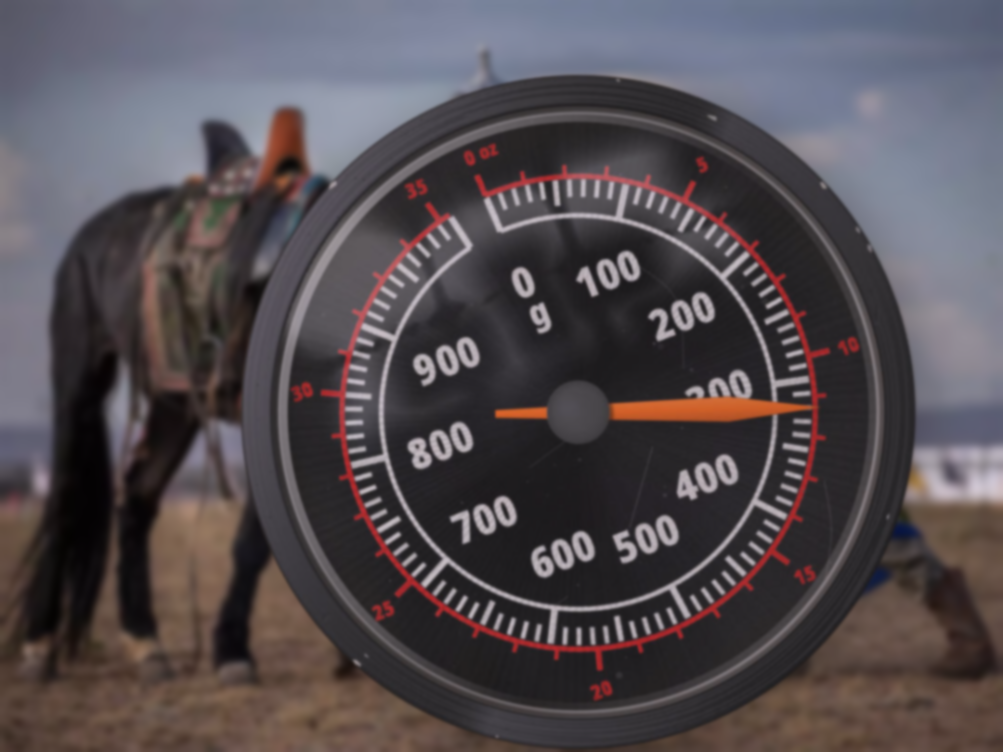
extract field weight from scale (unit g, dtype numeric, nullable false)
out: 320 g
